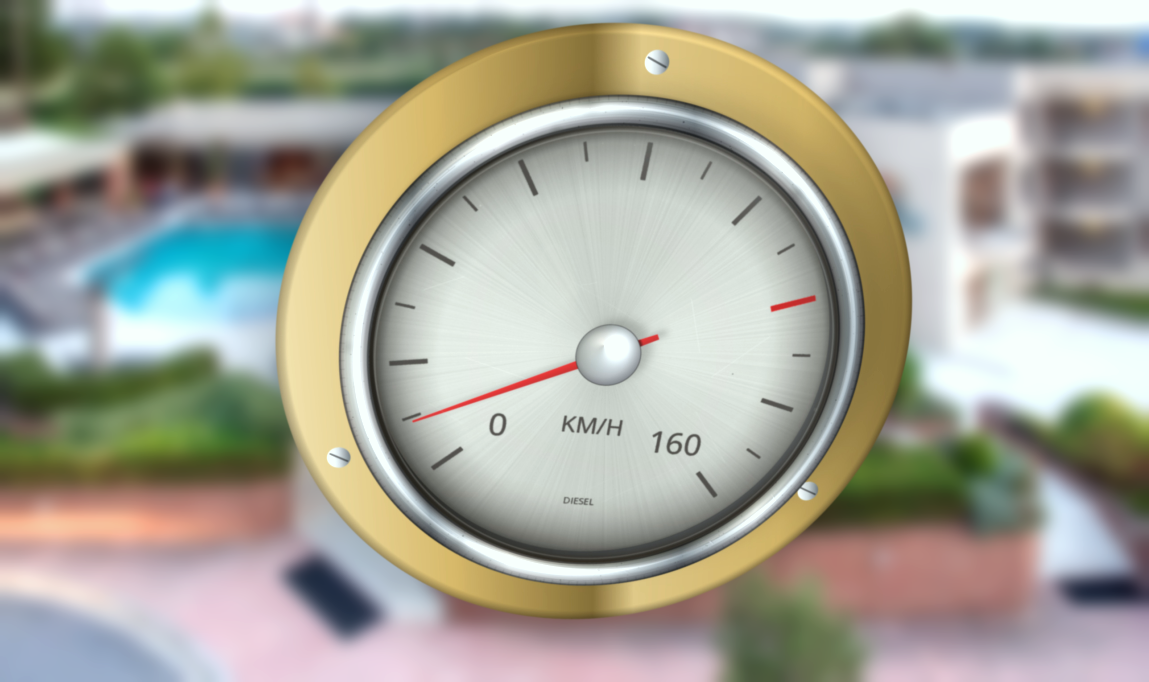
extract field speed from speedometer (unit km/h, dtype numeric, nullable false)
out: 10 km/h
